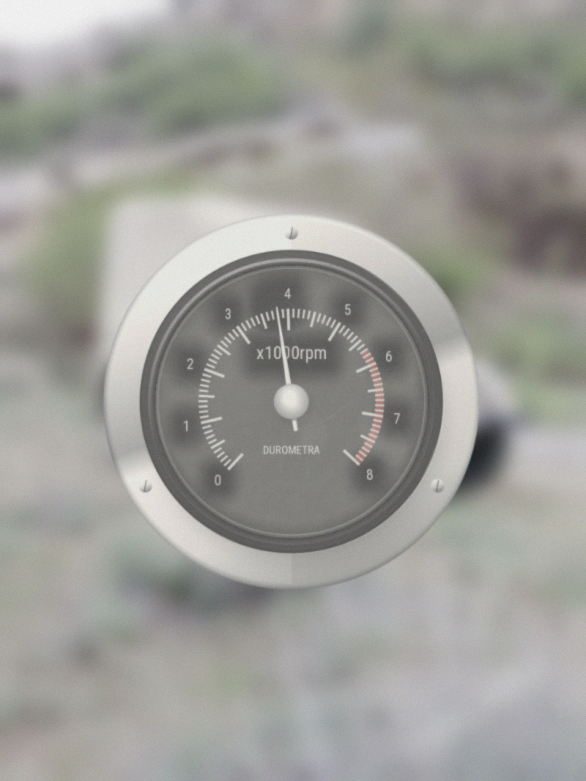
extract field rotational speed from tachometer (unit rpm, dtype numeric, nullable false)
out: 3800 rpm
